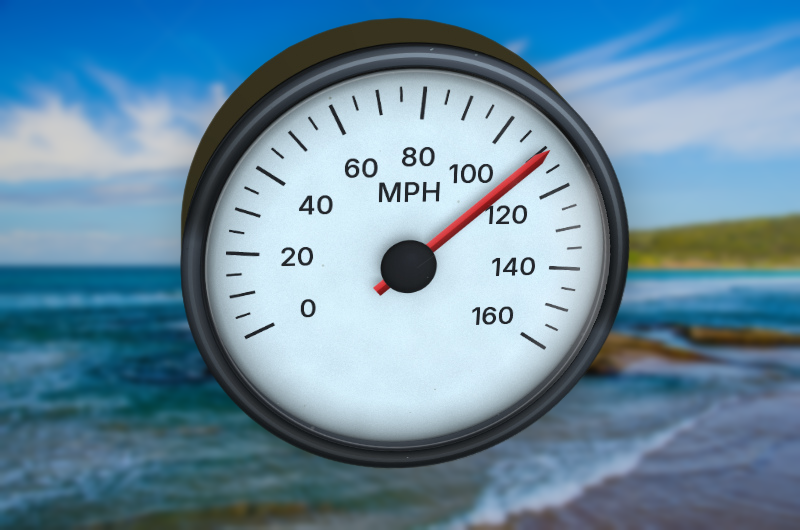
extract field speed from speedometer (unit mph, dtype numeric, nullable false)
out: 110 mph
